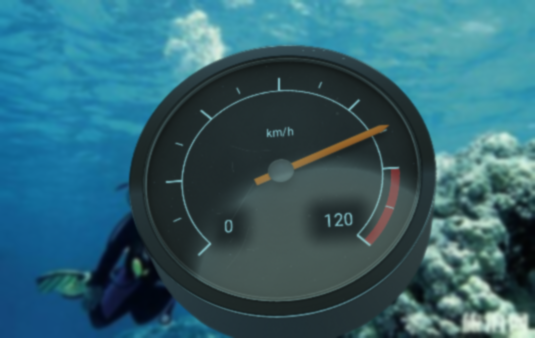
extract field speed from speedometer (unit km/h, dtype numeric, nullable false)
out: 90 km/h
